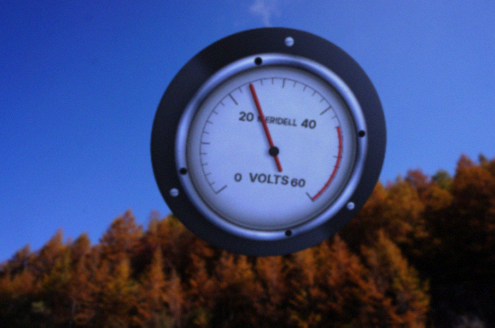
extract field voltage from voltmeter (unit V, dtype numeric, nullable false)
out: 24 V
